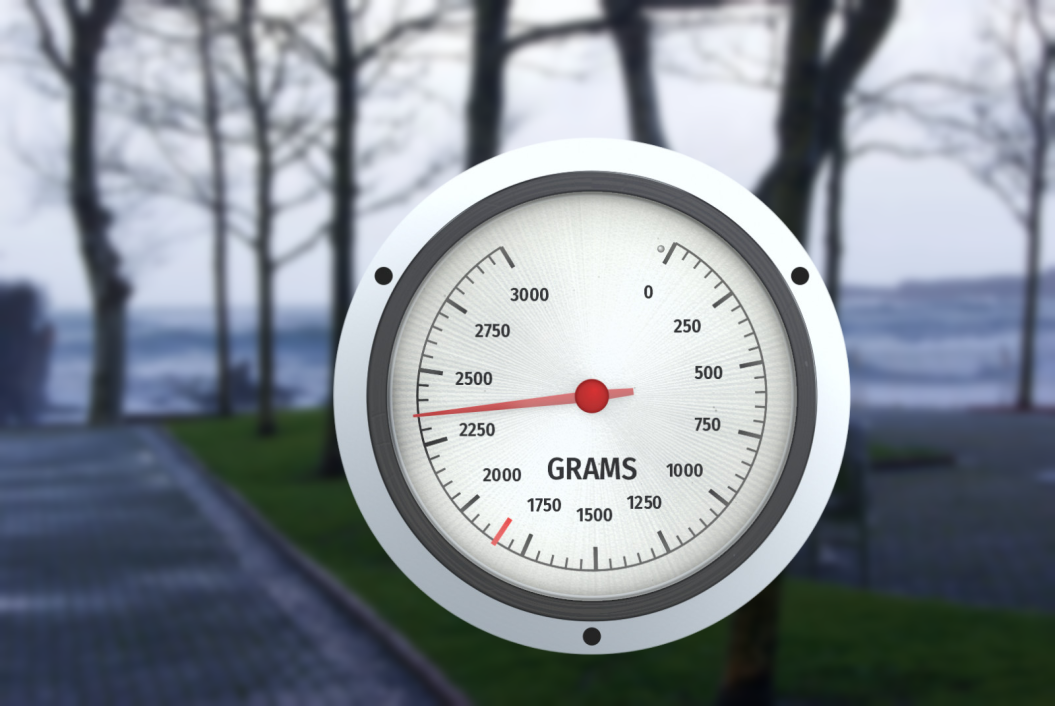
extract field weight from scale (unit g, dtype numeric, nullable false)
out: 2350 g
